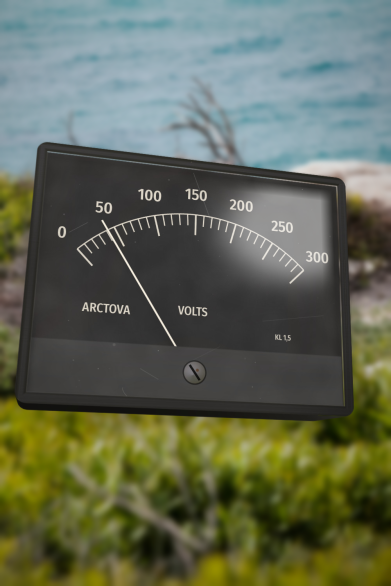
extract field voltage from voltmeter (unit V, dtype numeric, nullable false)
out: 40 V
